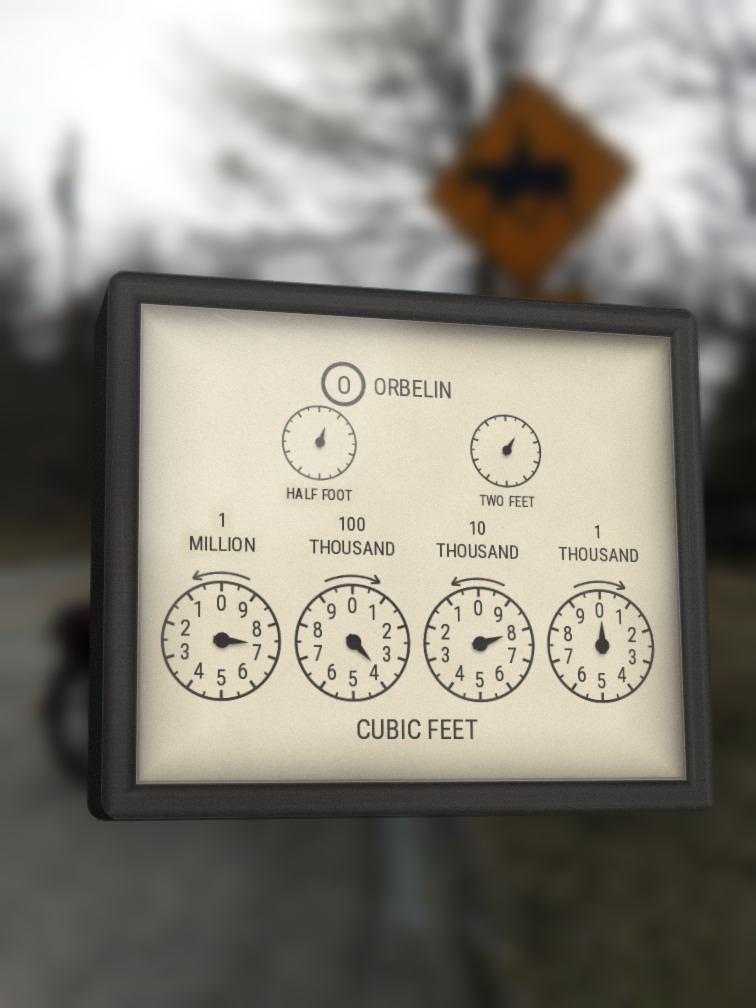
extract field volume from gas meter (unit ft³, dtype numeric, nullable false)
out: 738000 ft³
